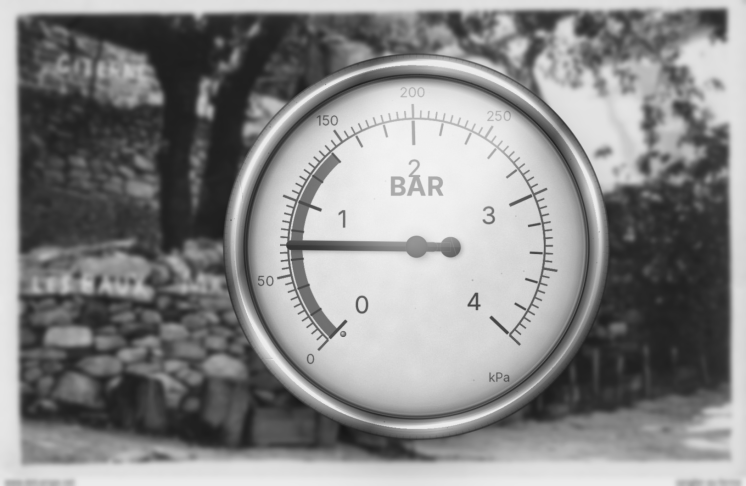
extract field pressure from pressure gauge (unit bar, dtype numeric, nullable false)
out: 0.7 bar
